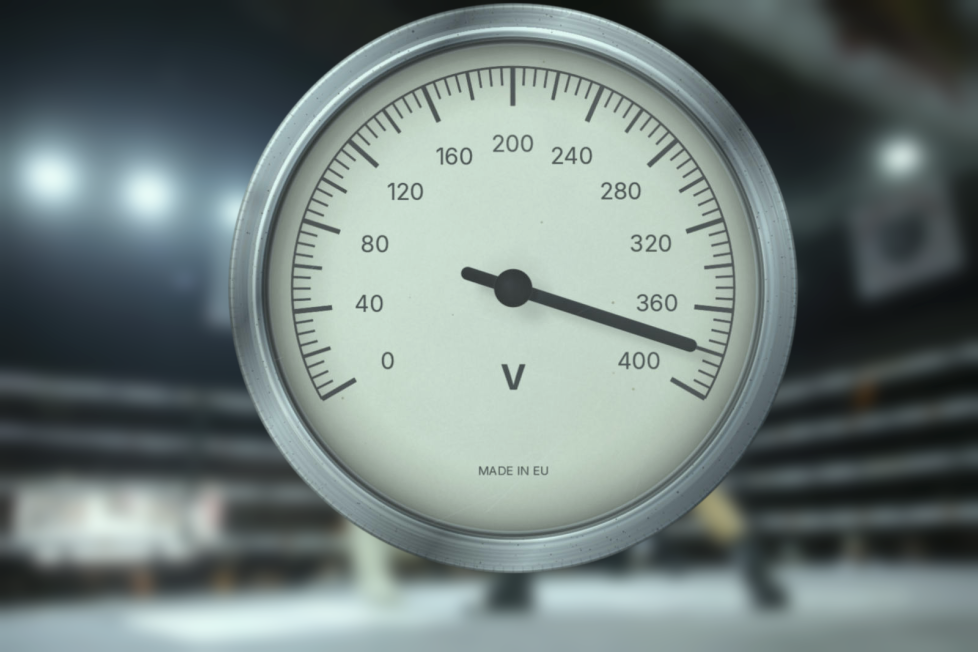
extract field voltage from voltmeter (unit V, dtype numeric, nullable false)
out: 380 V
